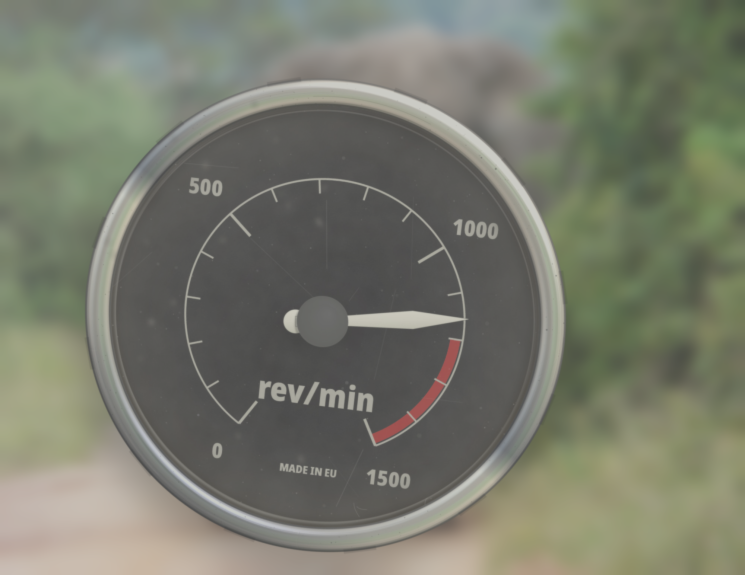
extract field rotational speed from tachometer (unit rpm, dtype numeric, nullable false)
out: 1150 rpm
